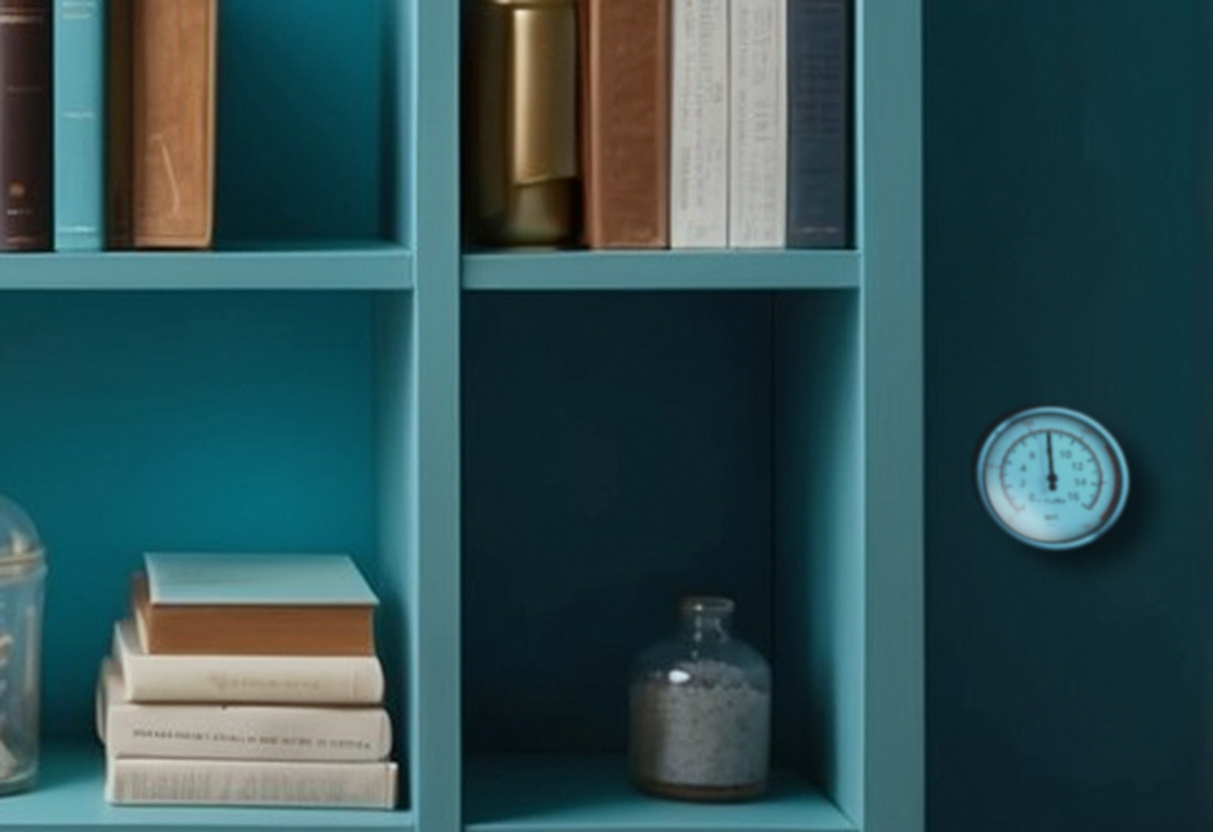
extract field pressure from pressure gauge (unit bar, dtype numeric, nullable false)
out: 8 bar
